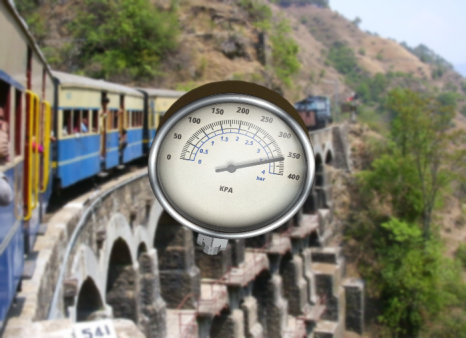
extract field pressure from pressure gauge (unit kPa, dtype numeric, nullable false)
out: 350 kPa
